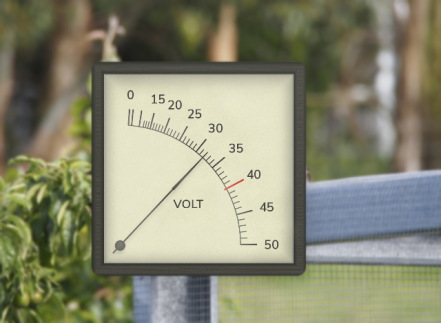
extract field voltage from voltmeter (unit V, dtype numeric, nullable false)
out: 32 V
